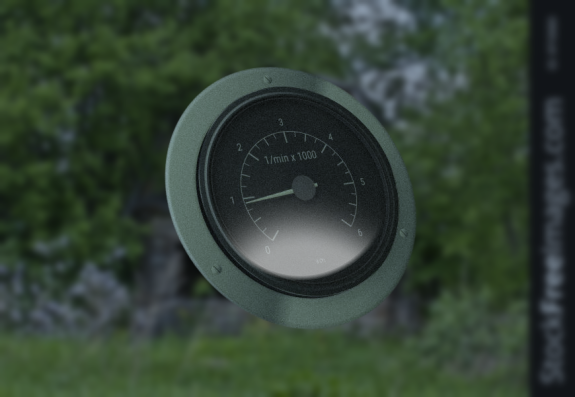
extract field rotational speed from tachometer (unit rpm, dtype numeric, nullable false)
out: 875 rpm
